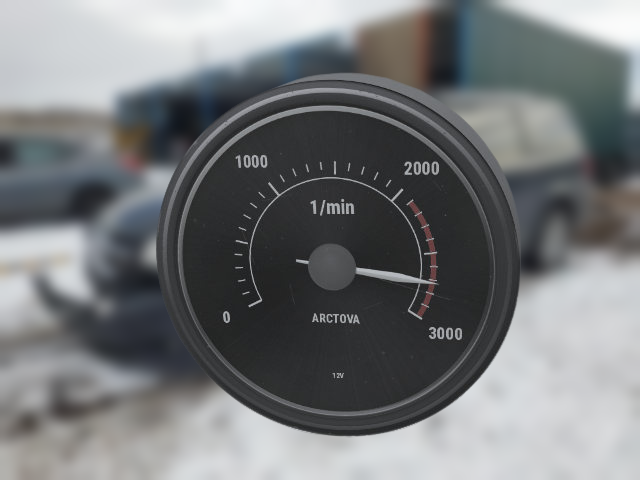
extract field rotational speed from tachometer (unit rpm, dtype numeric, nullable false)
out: 2700 rpm
